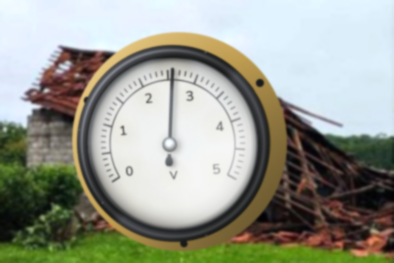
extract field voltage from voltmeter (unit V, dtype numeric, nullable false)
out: 2.6 V
